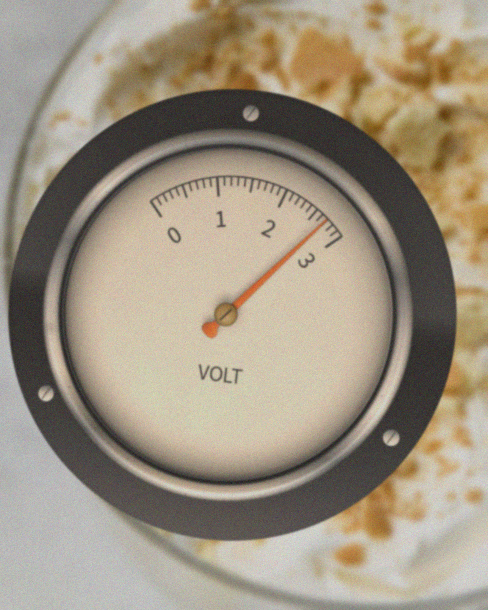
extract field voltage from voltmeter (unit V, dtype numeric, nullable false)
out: 2.7 V
